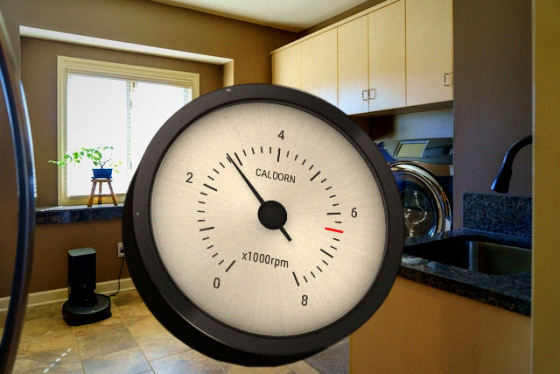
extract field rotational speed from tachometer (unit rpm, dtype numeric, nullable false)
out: 2800 rpm
